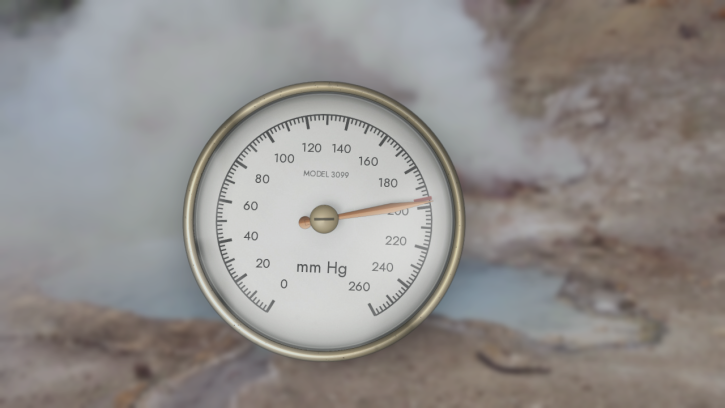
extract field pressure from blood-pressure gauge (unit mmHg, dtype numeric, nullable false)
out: 198 mmHg
